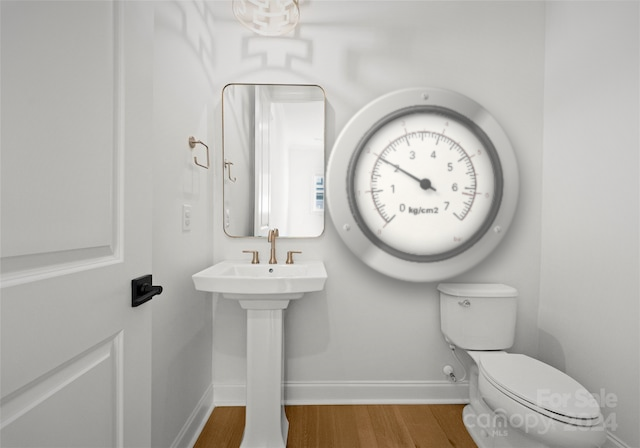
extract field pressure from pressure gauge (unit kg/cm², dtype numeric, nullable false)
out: 2 kg/cm²
